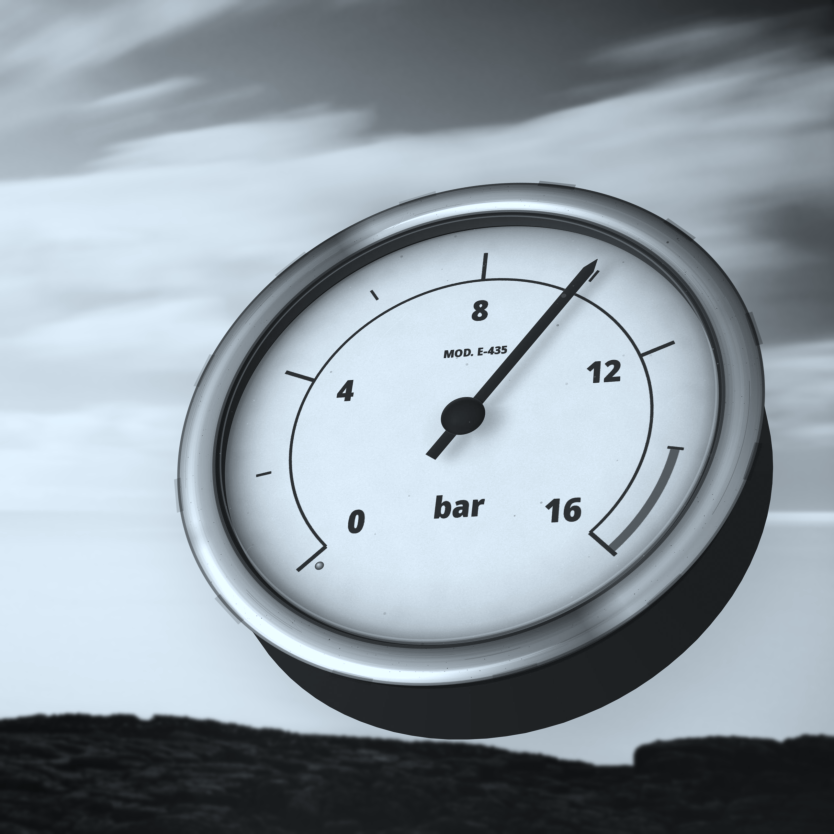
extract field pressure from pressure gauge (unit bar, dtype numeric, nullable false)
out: 10 bar
